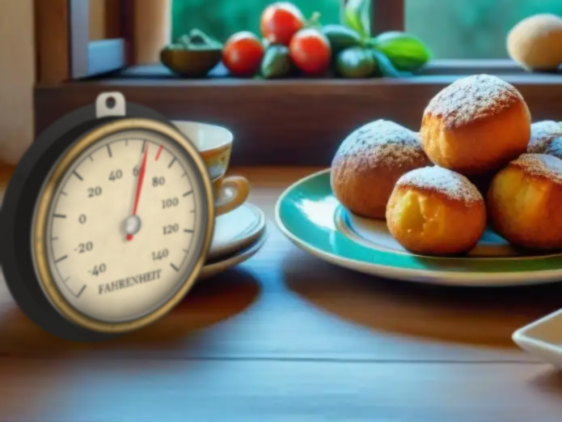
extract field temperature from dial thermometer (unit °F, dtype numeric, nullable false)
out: 60 °F
